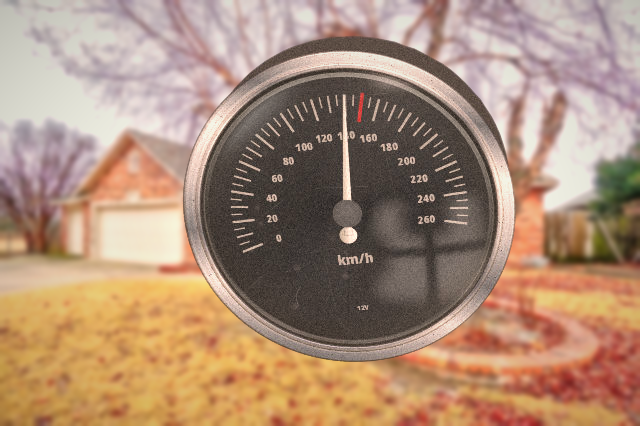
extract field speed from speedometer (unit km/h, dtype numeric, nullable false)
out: 140 km/h
